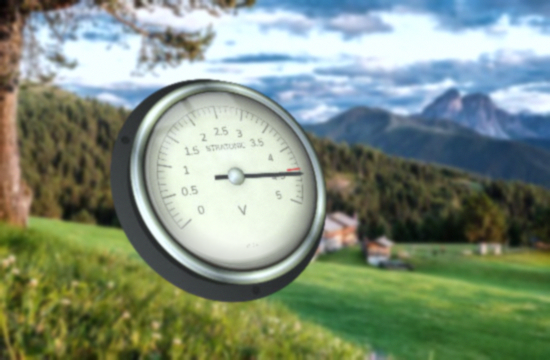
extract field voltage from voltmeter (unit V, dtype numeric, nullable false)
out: 4.5 V
